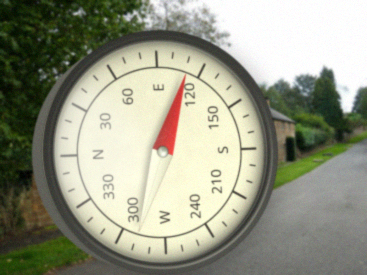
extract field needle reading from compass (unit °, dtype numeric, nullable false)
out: 110 °
